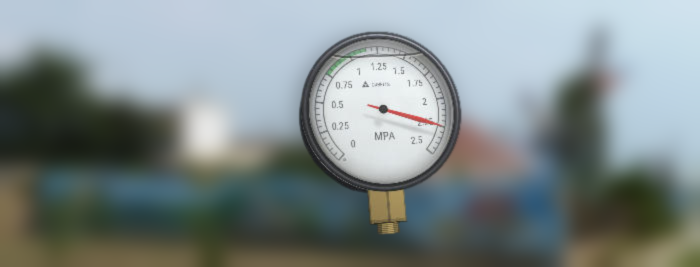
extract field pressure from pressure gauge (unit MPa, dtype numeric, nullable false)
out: 2.25 MPa
